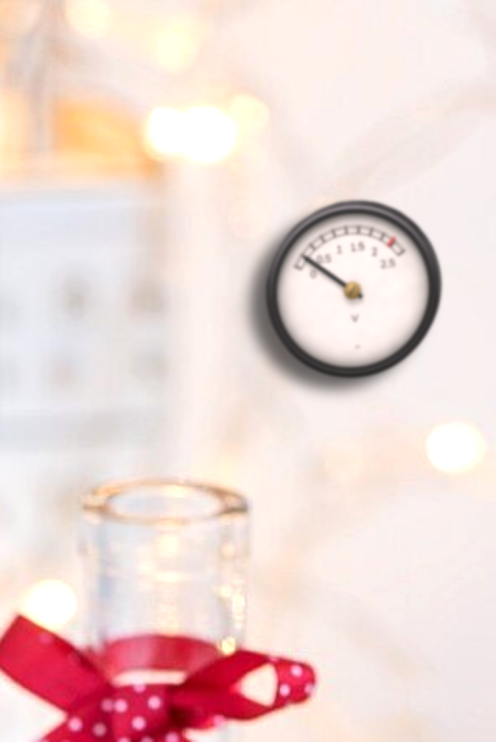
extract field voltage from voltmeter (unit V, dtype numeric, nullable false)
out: 0.25 V
